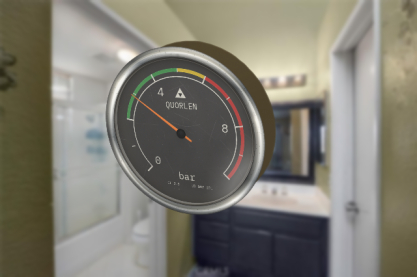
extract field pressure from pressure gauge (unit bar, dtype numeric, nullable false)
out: 3 bar
